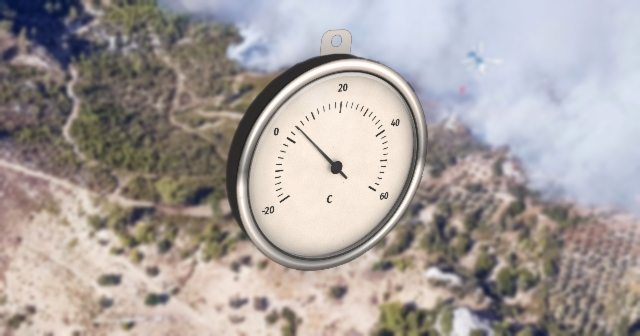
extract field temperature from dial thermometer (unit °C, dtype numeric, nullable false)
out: 4 °C
